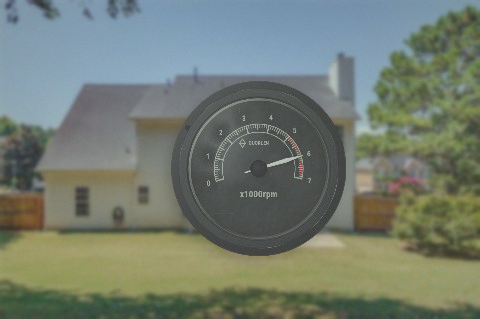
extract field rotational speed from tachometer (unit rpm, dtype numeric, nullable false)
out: 6000 rpm
